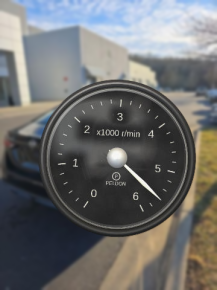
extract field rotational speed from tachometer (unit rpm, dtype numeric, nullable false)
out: 5600 rpm
